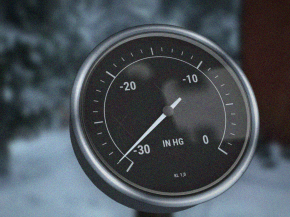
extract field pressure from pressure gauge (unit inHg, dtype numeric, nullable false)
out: -29 inHg
